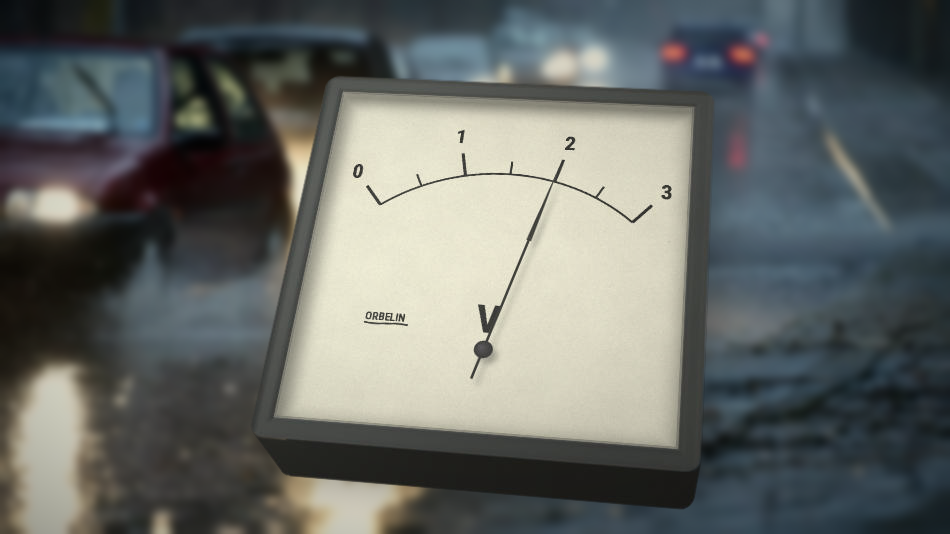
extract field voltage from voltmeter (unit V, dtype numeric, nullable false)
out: 2 V
